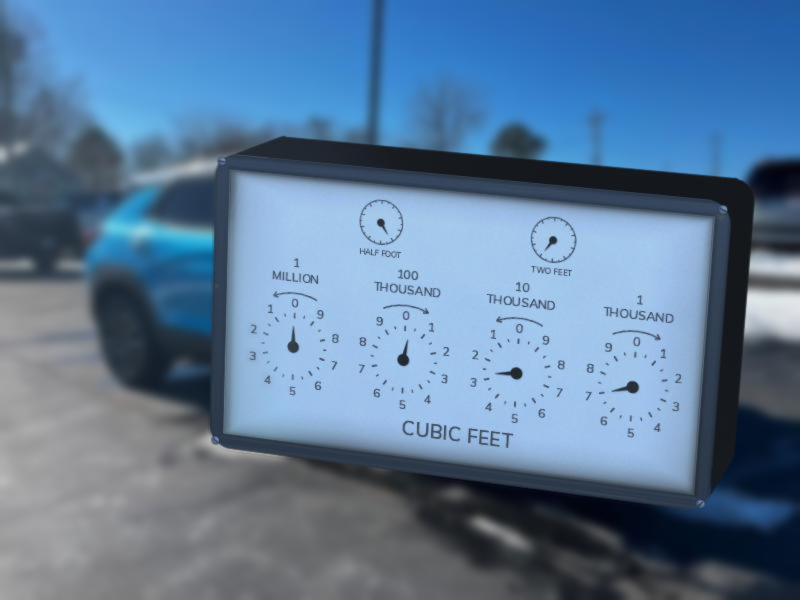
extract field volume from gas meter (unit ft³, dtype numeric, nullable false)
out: 2700 ft³
